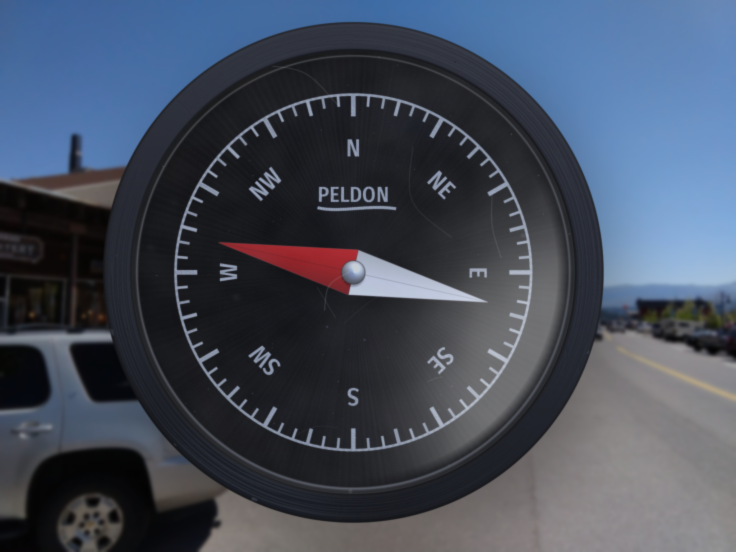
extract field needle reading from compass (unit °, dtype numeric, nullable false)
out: 282.5 °
